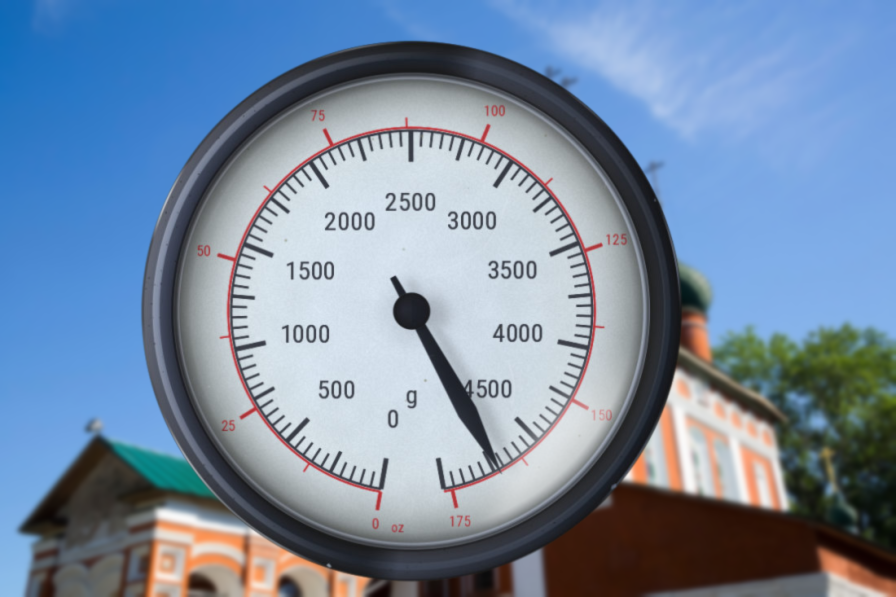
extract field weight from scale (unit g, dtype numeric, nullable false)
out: 4725 g
